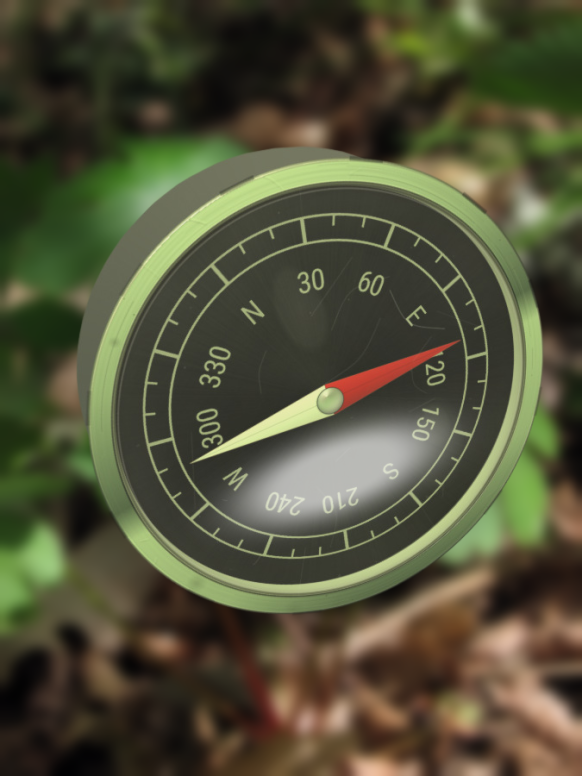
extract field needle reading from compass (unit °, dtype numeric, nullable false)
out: 110 °
